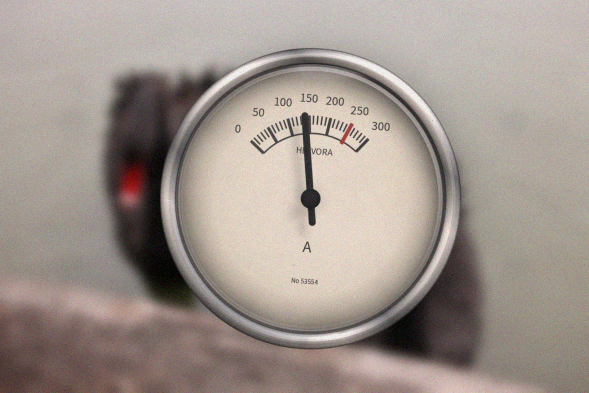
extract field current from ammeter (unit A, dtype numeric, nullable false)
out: 140 A
